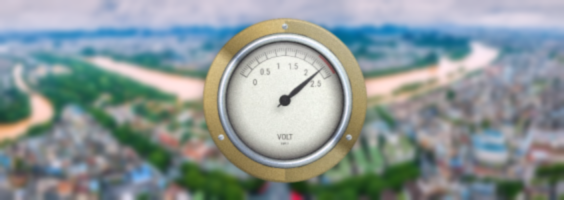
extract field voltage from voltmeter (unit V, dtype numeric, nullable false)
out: 2.25 V
